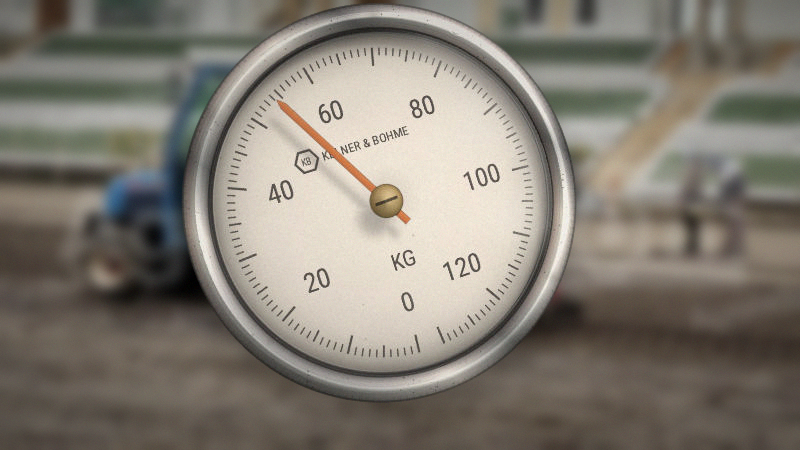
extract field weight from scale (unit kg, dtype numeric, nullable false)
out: 54 kg
